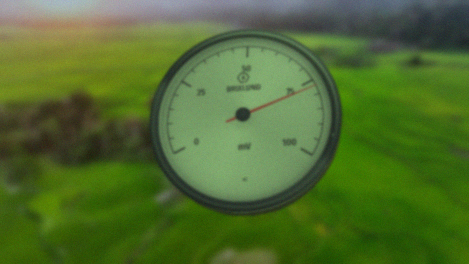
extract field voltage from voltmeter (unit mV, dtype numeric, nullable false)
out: 77.5 mV
